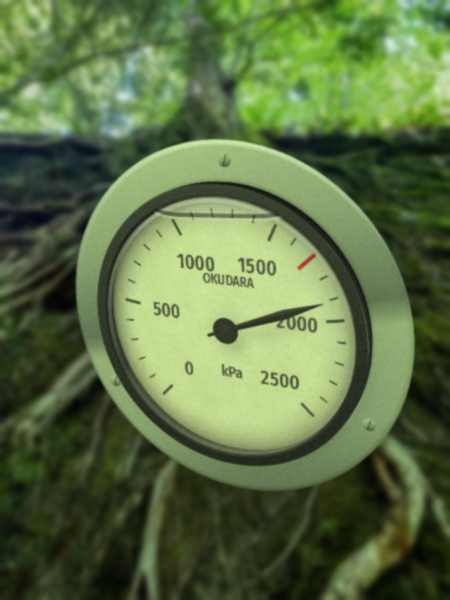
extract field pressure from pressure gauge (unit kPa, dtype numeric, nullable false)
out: 1900 kPa
